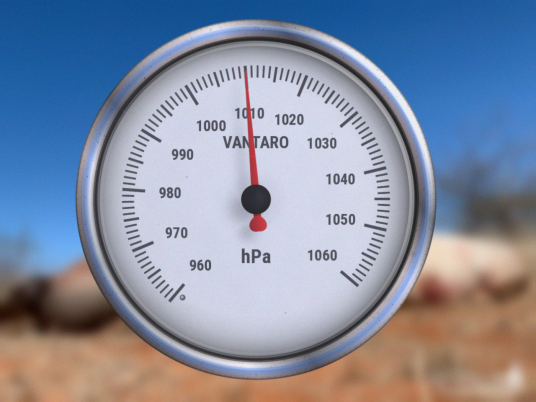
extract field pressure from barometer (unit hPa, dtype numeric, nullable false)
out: 1010 hPa
